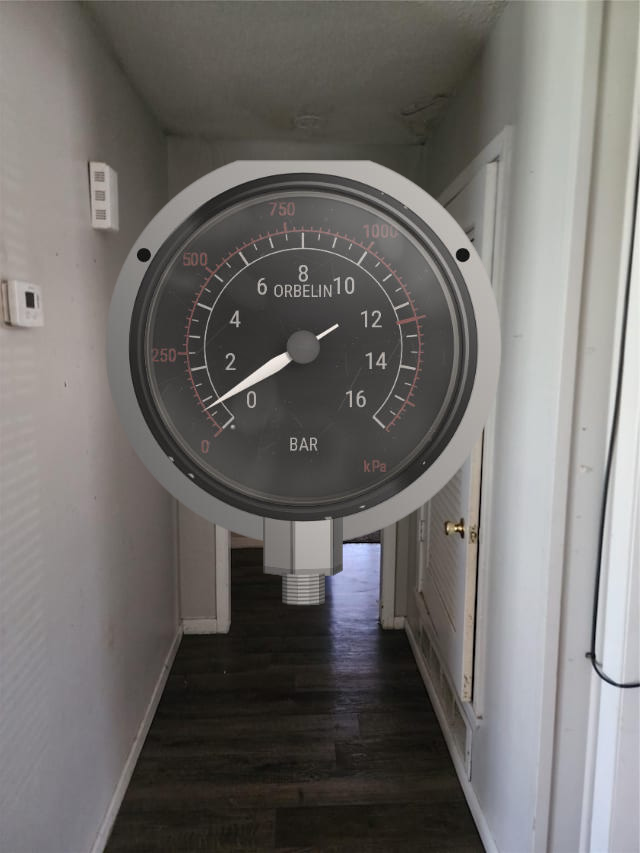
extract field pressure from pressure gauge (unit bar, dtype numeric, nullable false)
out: 0.75 bar
